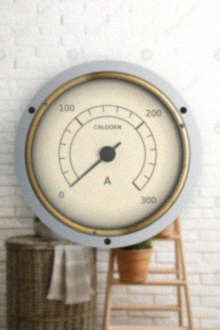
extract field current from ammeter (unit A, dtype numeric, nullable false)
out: 0 A
